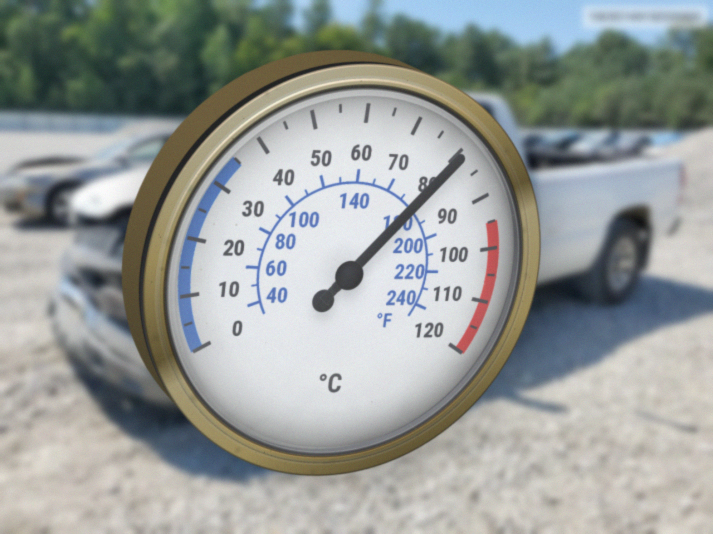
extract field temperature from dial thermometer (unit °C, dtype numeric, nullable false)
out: 80 °C
